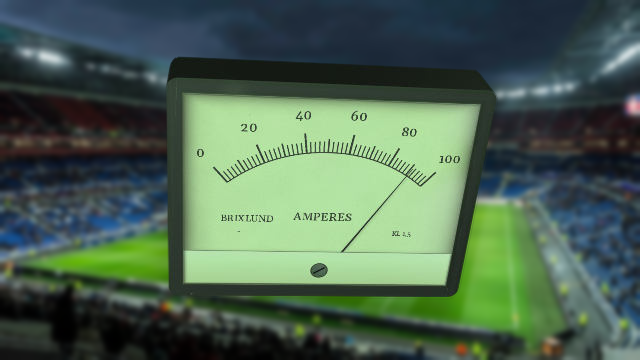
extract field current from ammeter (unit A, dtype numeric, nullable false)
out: 90 A
